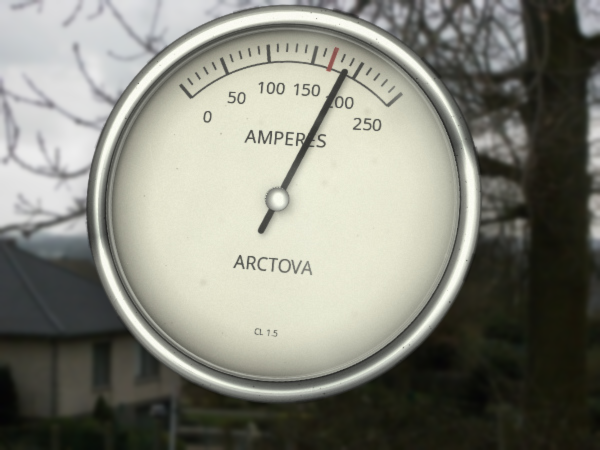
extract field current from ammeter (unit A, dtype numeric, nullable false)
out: 190 A
